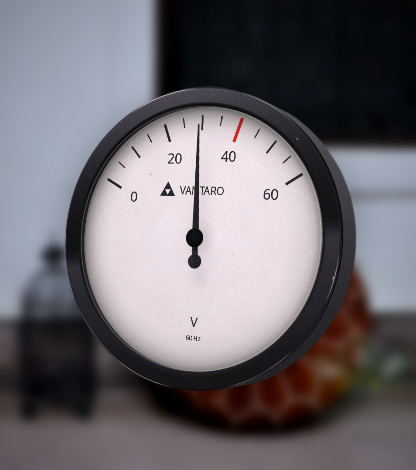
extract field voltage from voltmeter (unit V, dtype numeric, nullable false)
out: 30 V
